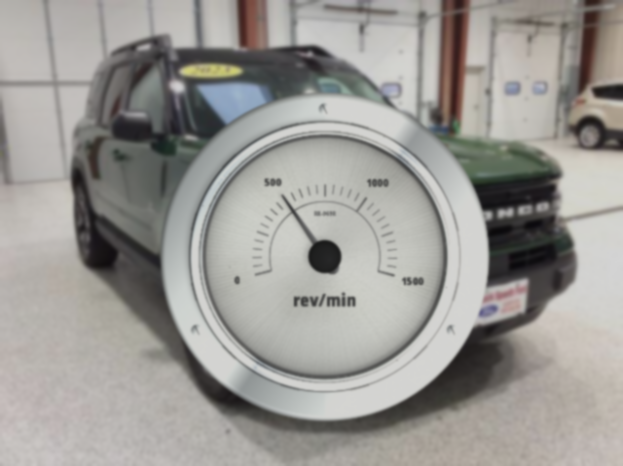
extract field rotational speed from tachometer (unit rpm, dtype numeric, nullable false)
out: 500 rpm
